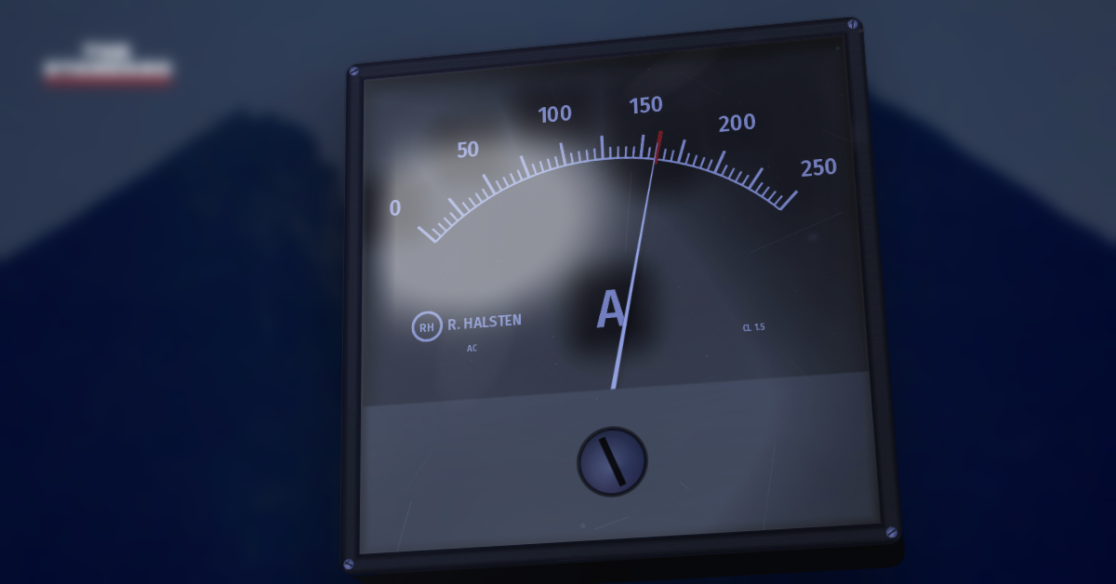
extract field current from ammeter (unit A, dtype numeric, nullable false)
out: 160 A
